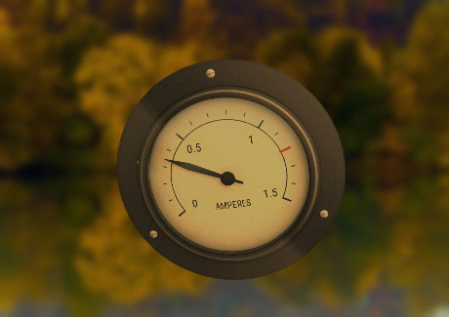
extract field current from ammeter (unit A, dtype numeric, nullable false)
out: 0.35 A
